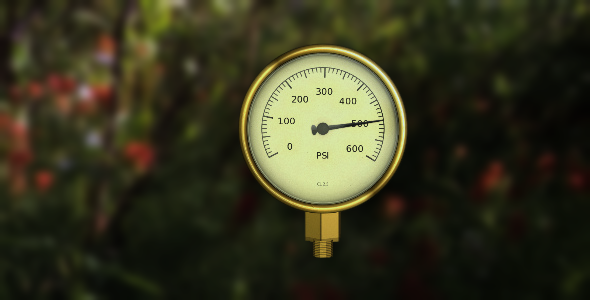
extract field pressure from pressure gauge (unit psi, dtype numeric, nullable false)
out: 500 psi
